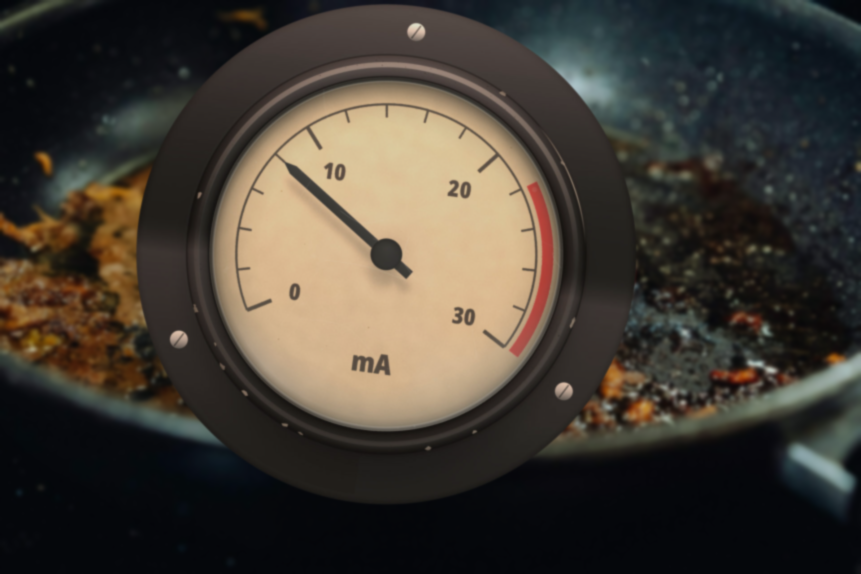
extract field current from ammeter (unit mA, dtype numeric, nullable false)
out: 8 mA
